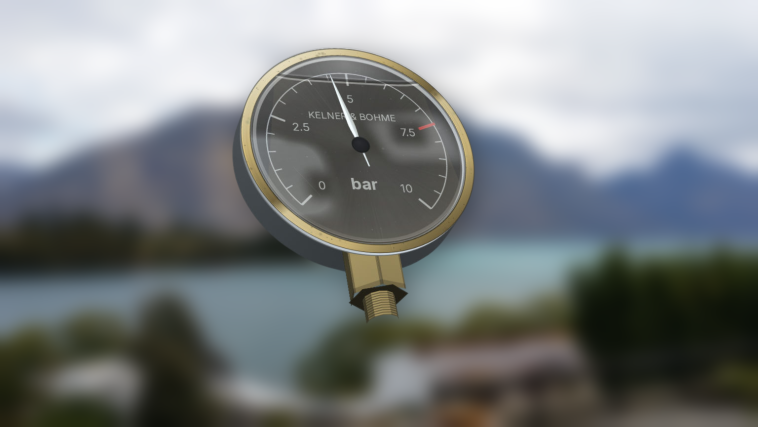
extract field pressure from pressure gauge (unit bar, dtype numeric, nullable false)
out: 4.5 bar
